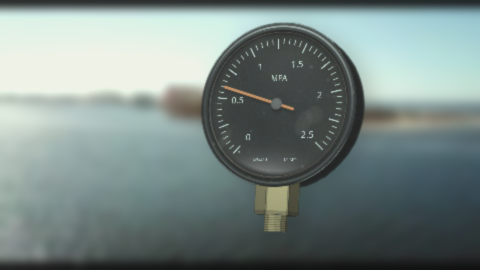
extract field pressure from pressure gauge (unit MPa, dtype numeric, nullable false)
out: 0.6 MPa
